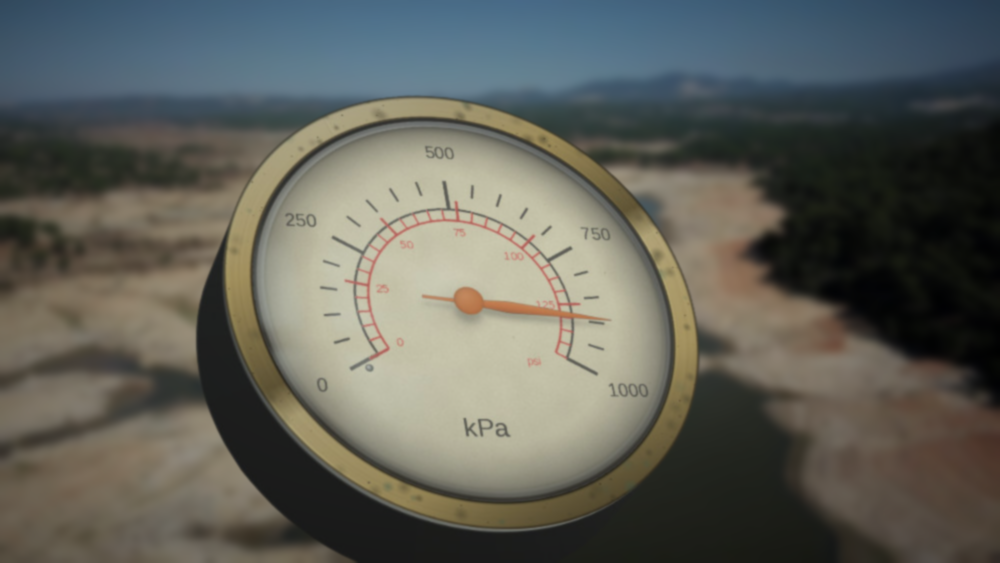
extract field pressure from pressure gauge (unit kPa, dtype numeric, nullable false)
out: 900 kPa
